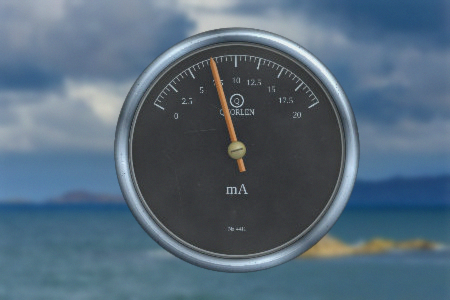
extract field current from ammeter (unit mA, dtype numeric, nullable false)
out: 7.5 mA
